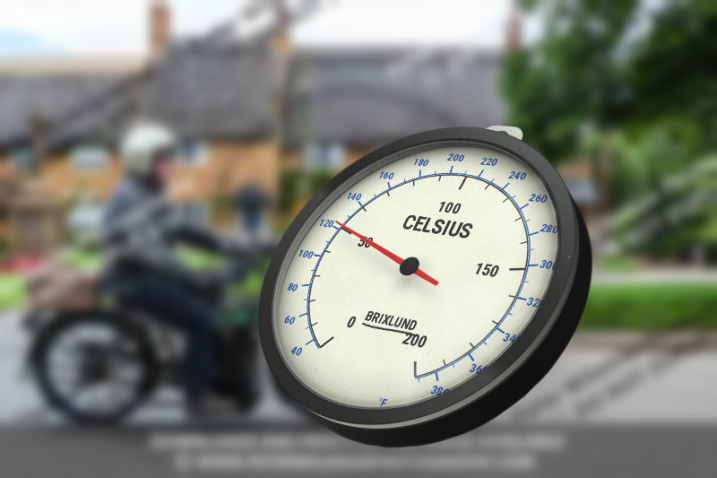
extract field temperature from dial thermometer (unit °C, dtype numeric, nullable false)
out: 50 °C
